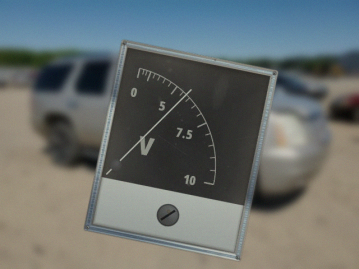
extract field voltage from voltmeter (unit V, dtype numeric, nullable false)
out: 5.75 V
